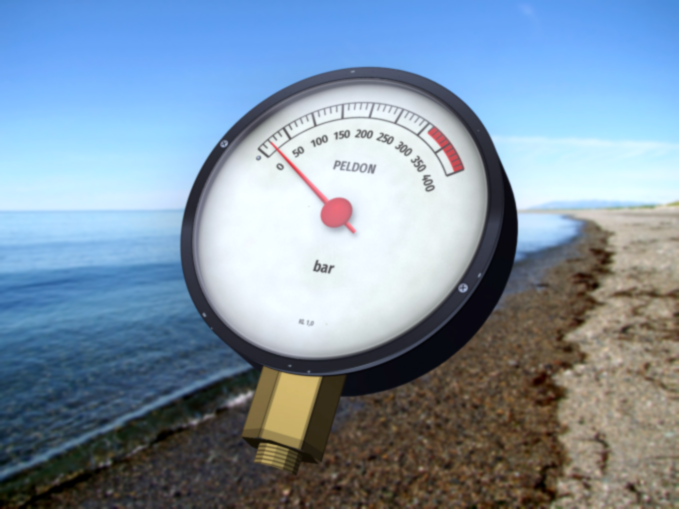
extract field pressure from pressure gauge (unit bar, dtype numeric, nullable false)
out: 20 bar
